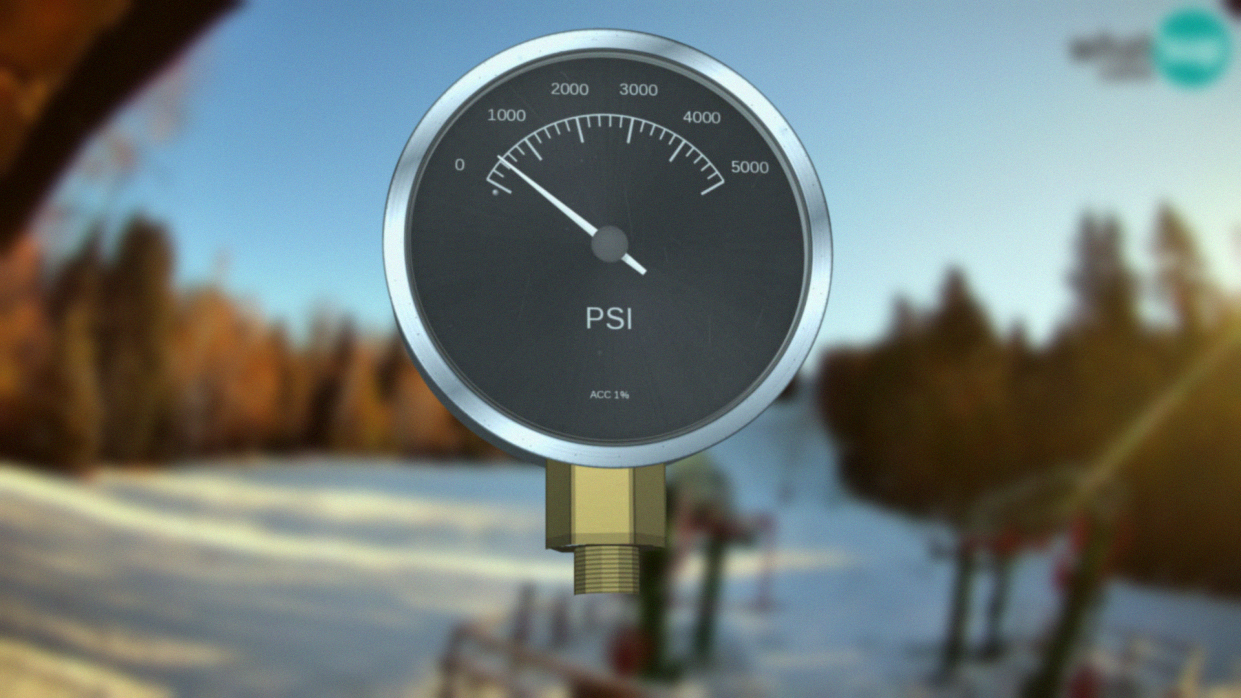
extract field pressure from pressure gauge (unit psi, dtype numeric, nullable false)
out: 400 psi
